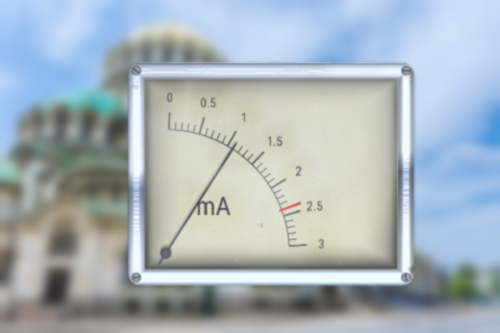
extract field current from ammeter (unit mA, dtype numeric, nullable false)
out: 1.1 mA
